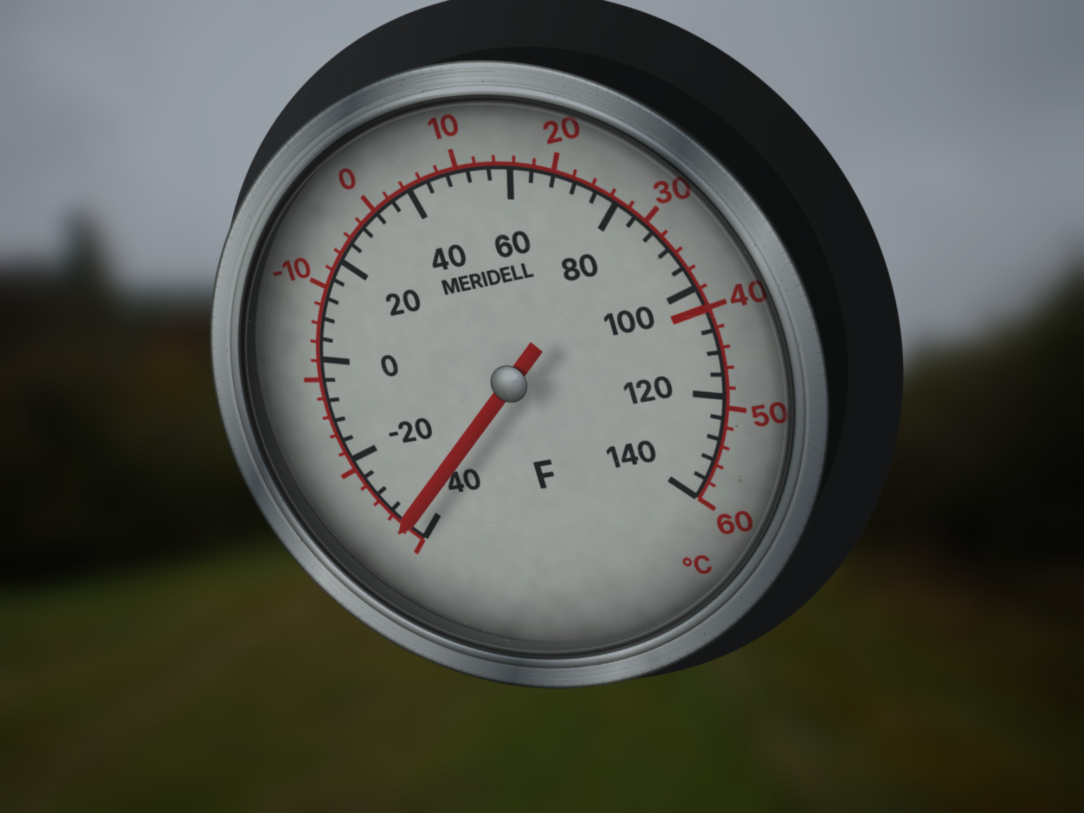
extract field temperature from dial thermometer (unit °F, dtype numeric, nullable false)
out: -36 °F
